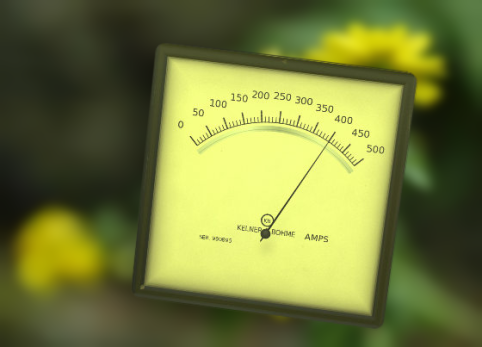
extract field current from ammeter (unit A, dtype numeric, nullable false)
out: 400 A
